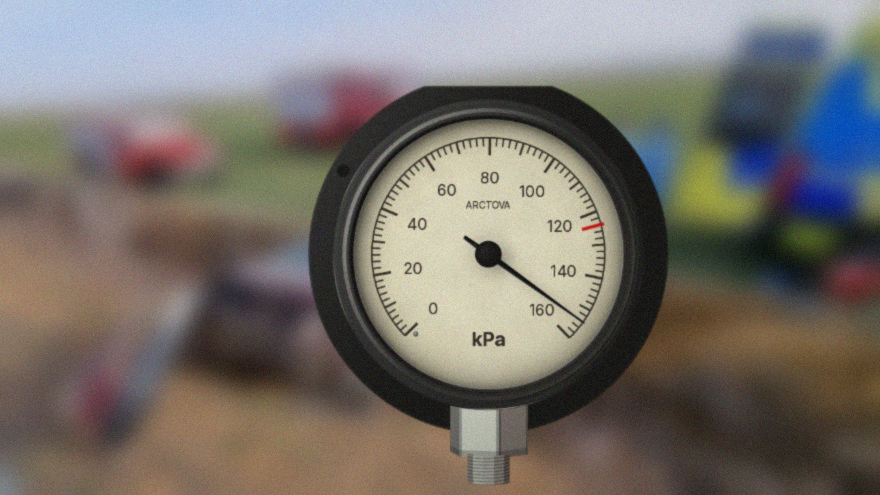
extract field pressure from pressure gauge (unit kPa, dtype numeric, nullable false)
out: 154 kPa
